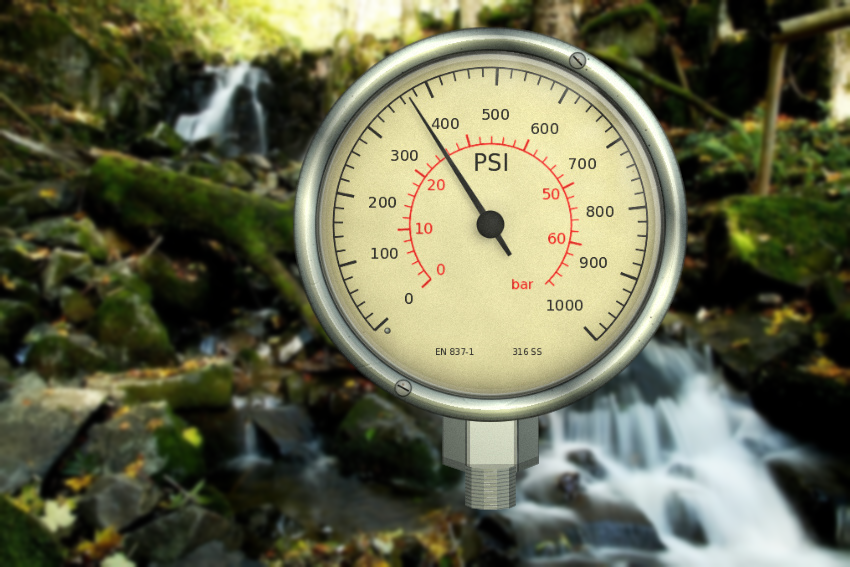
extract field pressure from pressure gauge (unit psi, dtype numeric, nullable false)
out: 370 psi
